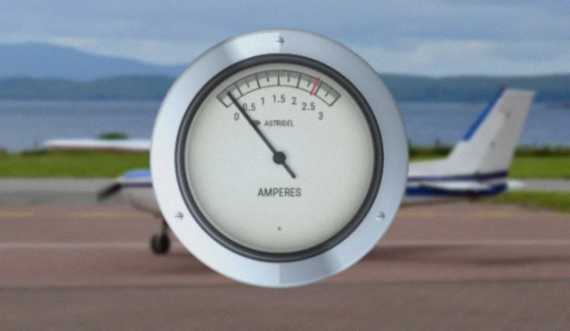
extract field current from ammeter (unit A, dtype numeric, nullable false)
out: 0.25 A
